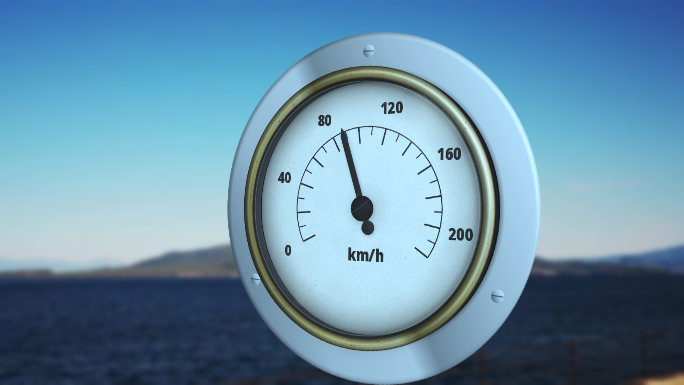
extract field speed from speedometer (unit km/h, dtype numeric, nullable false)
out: 90 km/h
